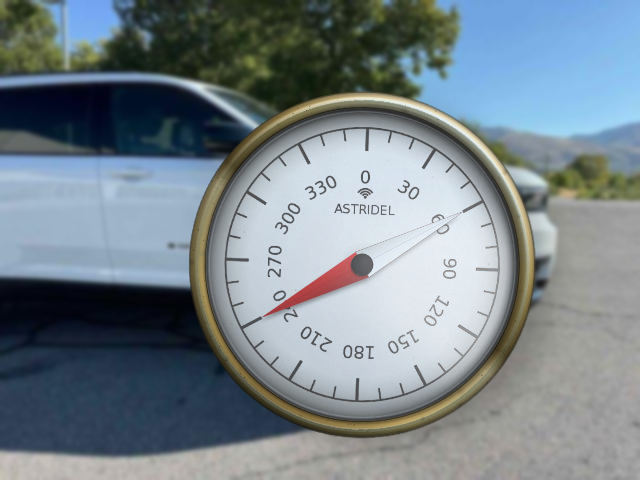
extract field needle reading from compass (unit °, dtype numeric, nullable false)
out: 240 °
